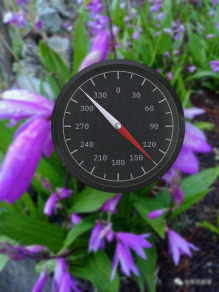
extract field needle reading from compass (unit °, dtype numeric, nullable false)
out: 135 °
